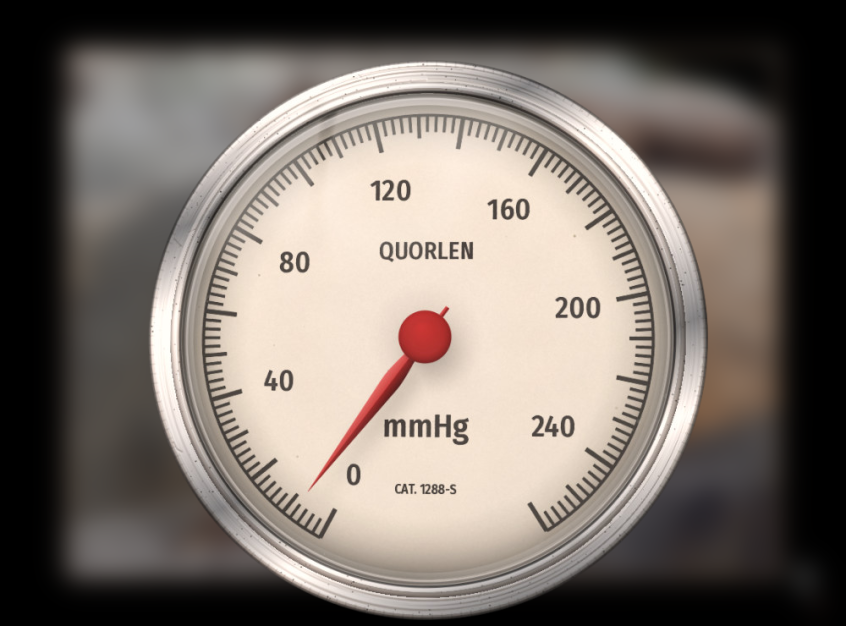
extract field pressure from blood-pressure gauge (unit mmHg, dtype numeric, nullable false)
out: 8 mmHg
